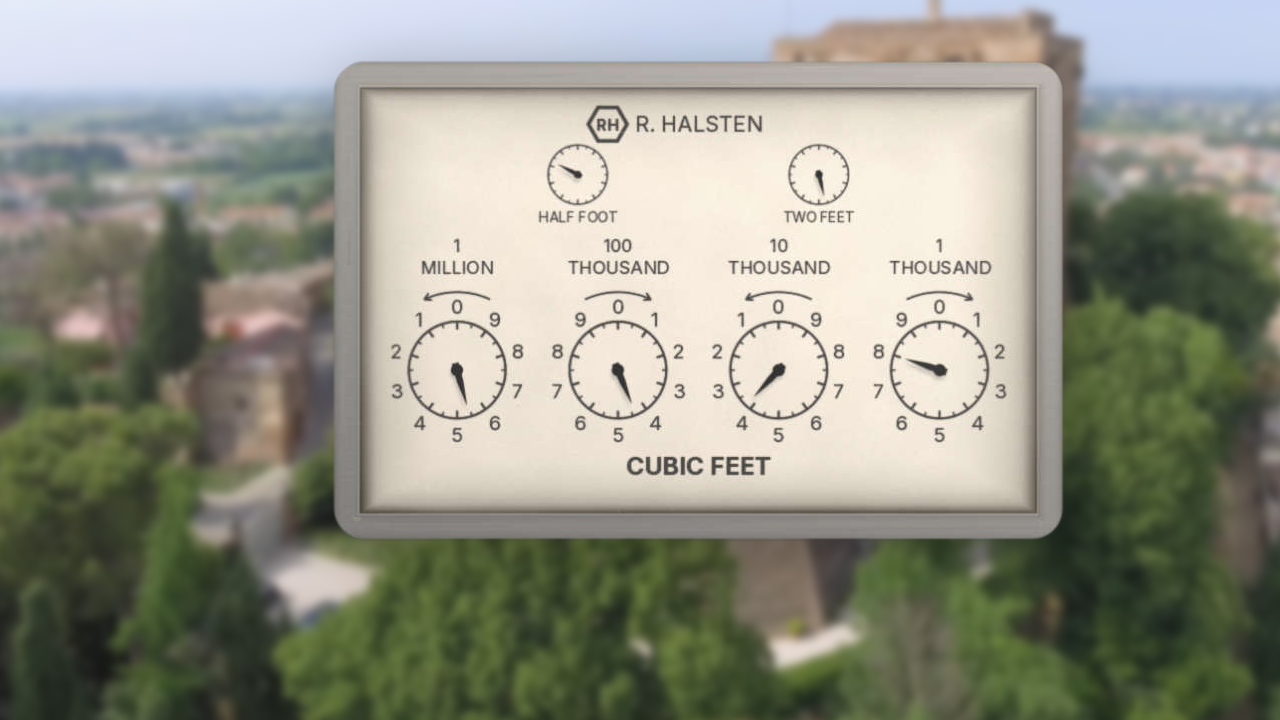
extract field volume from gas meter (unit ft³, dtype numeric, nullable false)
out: 543800 ft³
